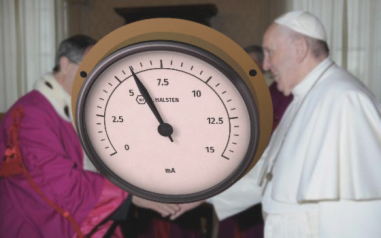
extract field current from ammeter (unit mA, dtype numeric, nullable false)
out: 6 mA
